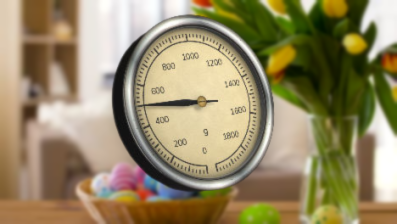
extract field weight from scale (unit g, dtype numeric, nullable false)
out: 500 g
